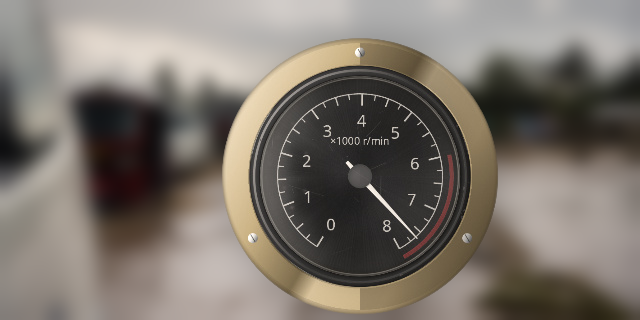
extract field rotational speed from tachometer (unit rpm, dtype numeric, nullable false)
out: 7625 rpm
